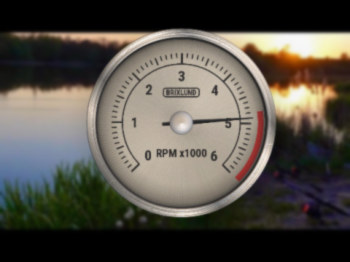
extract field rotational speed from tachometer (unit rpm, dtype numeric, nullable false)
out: 4900 rpm
